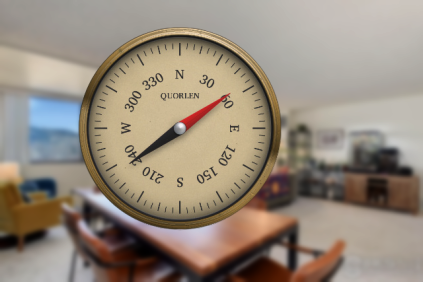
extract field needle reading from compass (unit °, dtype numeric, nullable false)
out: 55 °
